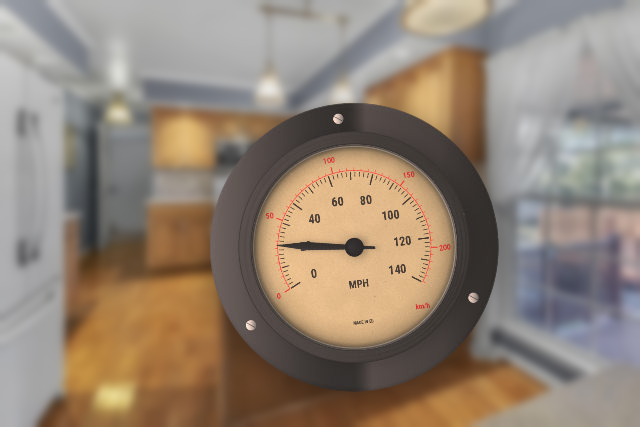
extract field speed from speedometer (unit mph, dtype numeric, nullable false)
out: 20 mph
